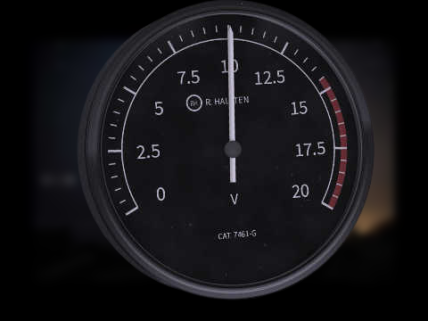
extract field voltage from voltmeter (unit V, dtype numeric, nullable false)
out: 10 V
